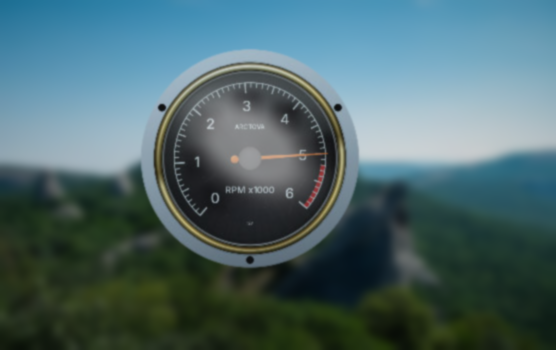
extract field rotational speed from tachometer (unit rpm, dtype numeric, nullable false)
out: 5000 rpm
